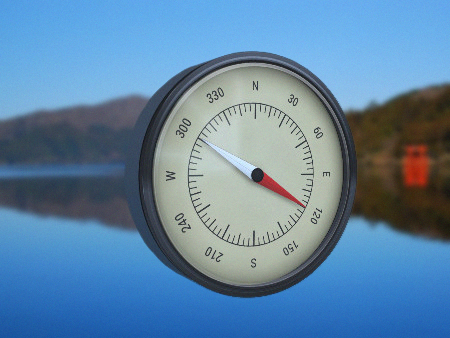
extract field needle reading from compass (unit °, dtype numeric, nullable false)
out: 120 °
